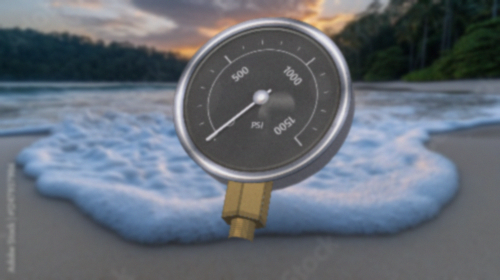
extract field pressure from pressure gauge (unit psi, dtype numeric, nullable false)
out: 0 psi
